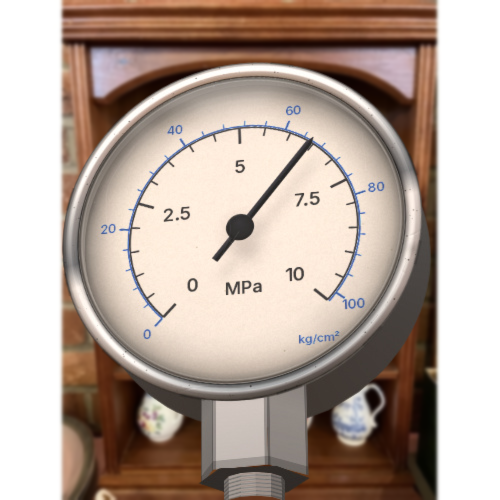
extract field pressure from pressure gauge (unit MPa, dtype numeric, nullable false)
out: 6.5 MPa
